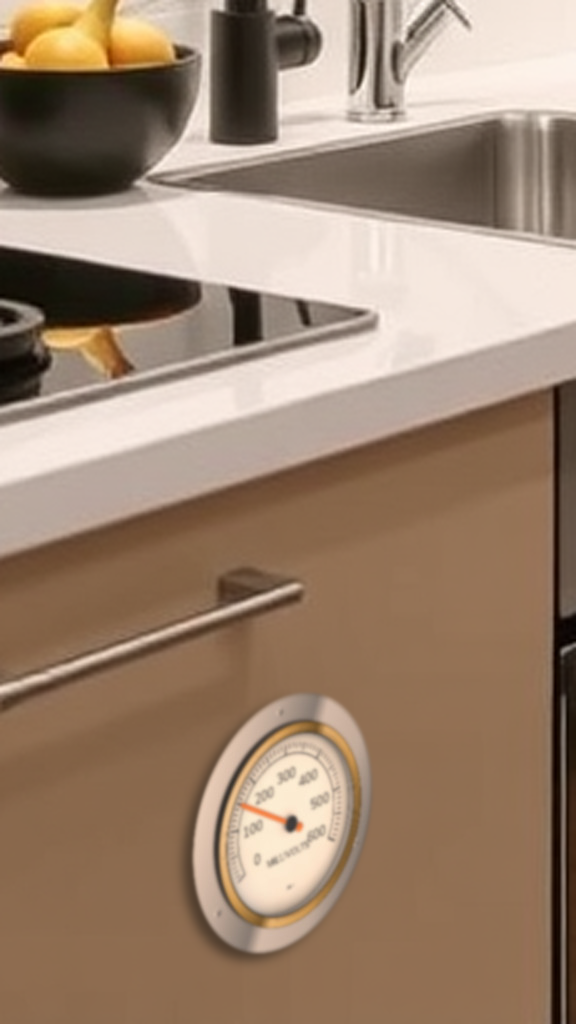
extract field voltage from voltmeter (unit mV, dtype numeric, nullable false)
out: 150 mV
